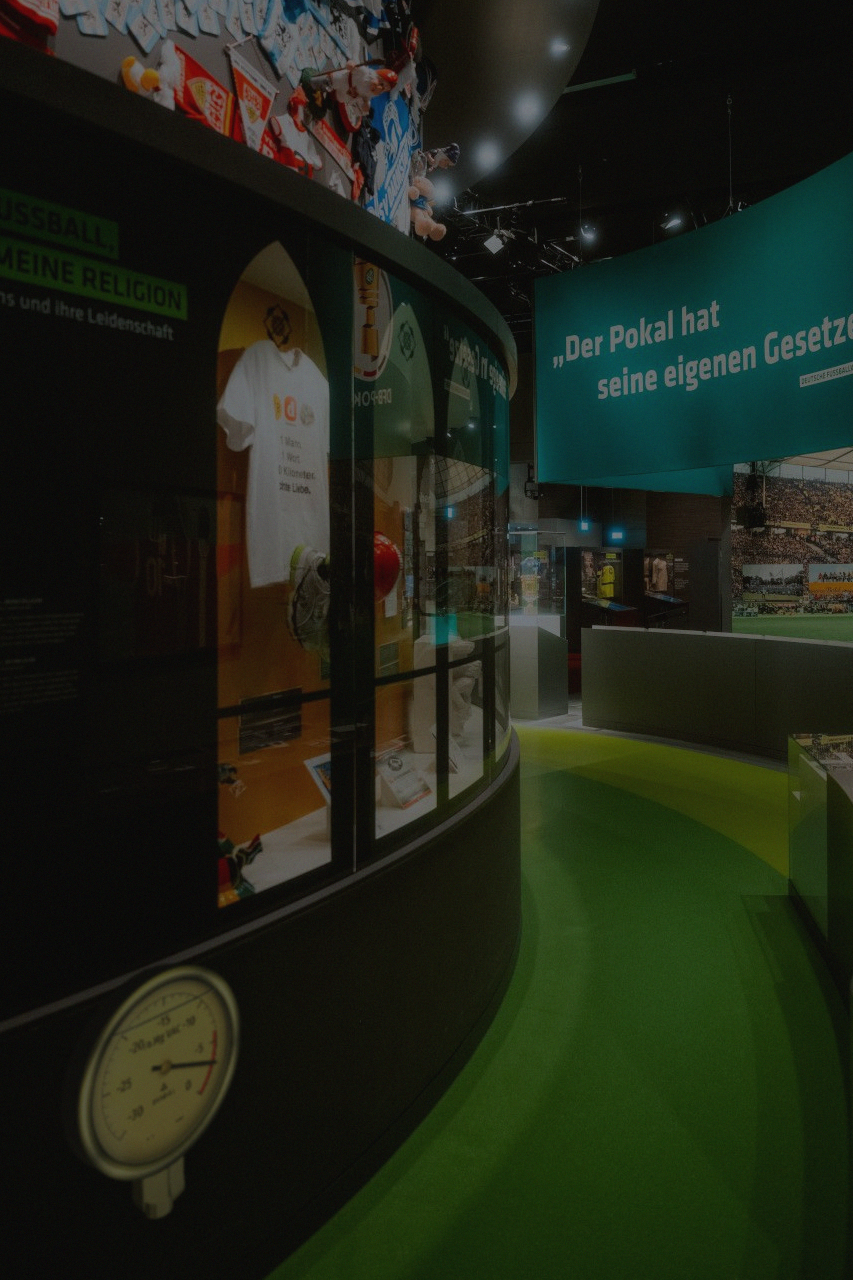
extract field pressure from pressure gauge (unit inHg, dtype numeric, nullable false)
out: -3 inHg
